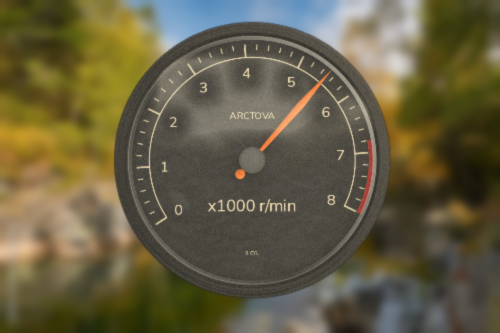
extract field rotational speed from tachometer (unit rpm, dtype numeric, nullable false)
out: 5500 rpm
